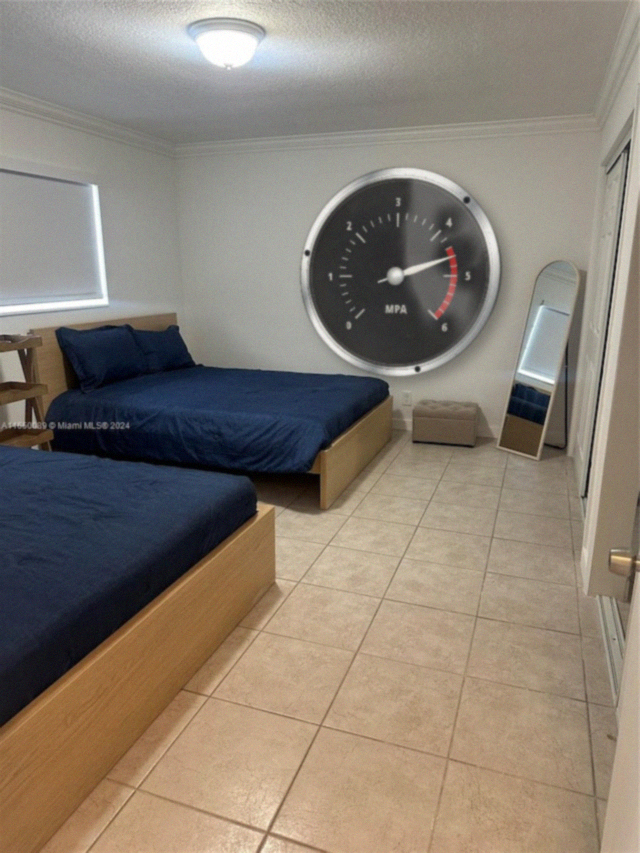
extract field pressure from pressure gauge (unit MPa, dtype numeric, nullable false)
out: 4.6 MPa
